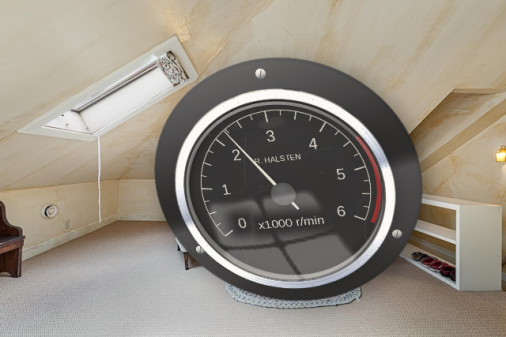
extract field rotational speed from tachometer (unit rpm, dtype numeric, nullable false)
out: 2250 rpm
